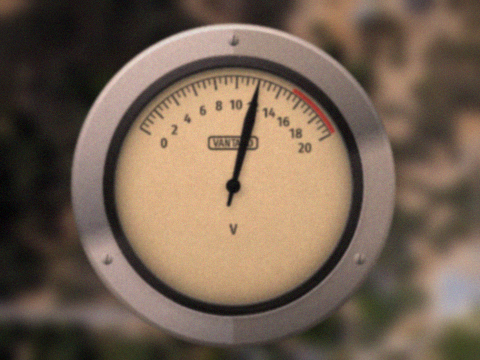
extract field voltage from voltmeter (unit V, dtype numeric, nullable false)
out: 12 V
